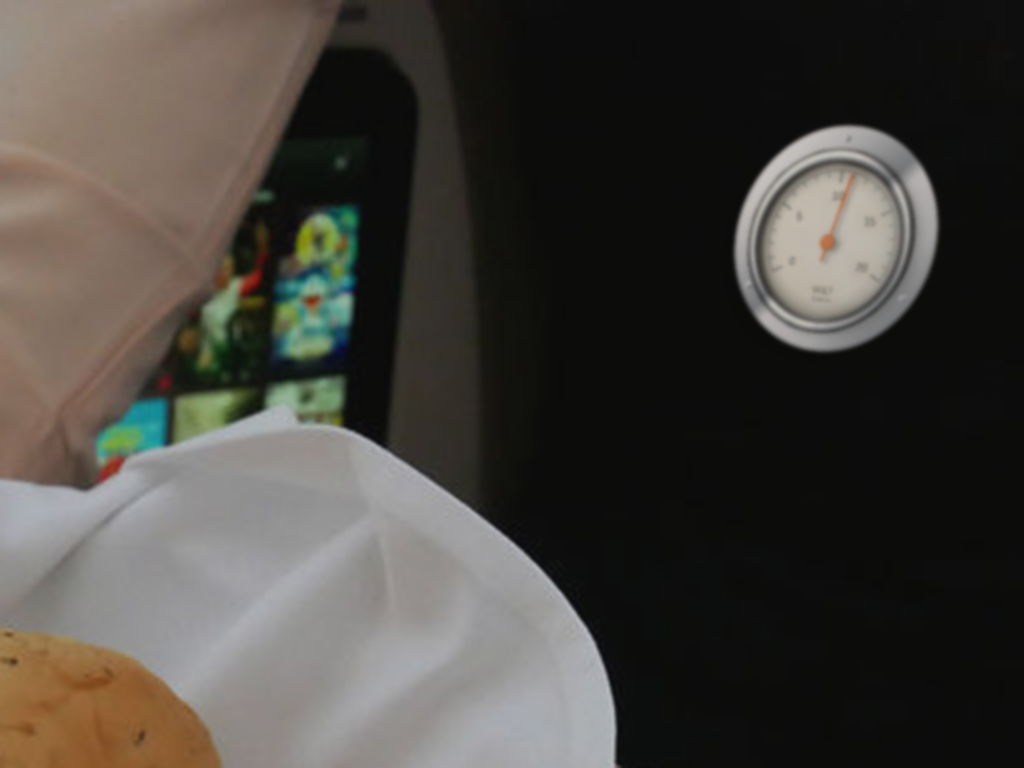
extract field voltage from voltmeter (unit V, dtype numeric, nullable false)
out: 11 V
